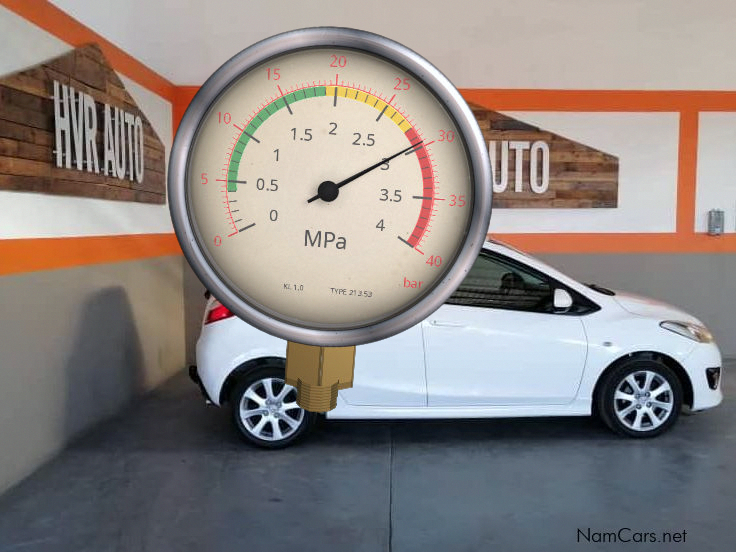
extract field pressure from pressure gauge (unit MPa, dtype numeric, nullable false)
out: 2.95 MPa
